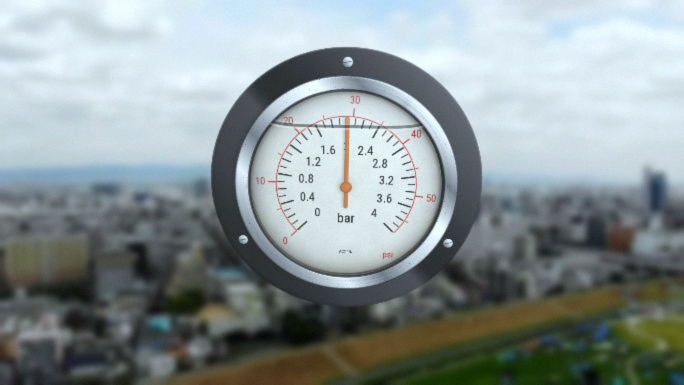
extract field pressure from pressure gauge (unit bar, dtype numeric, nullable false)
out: 2 bar
